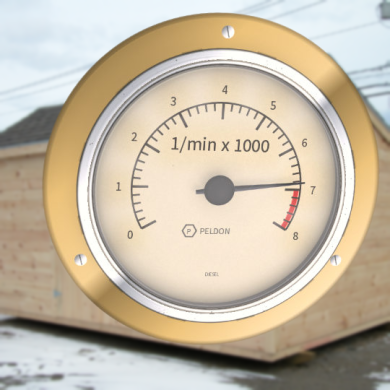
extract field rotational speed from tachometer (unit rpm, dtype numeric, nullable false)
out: 6800 rpm
